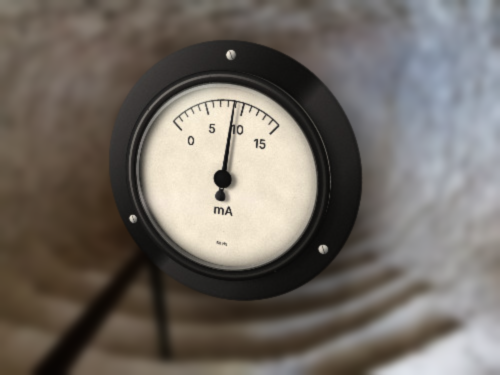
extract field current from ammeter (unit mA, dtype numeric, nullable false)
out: 9 mA
